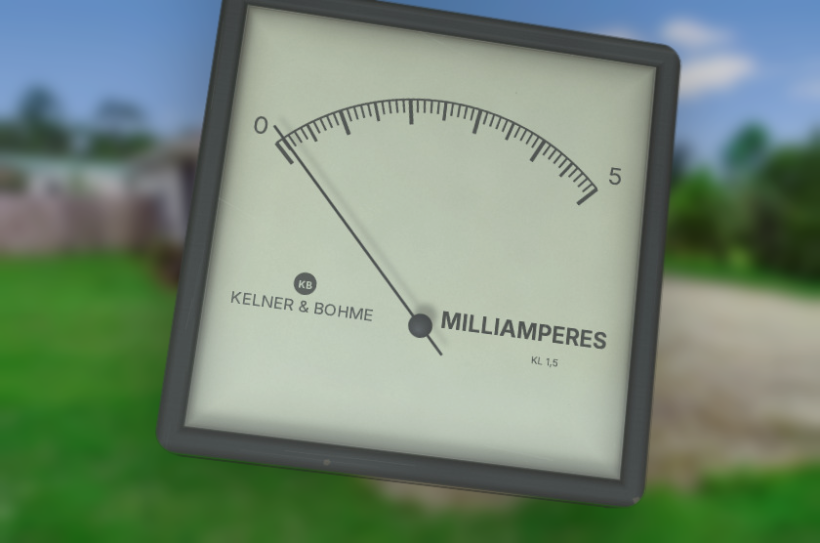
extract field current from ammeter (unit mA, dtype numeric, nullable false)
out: 0.1 mA
